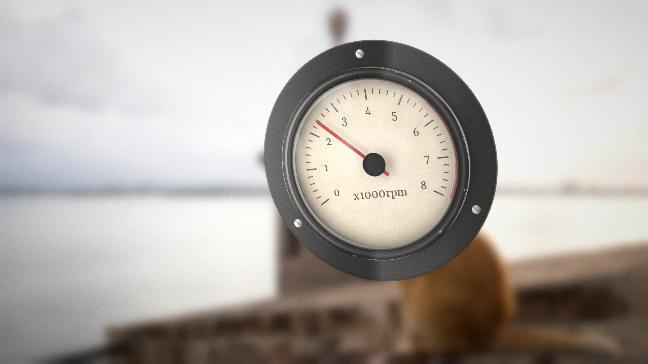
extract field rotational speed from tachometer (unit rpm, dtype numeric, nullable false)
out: 2400 rpm
